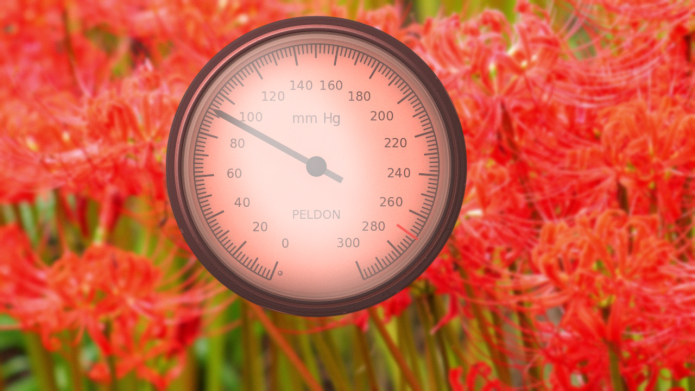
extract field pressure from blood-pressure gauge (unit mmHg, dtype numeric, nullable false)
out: 92 mmHg
